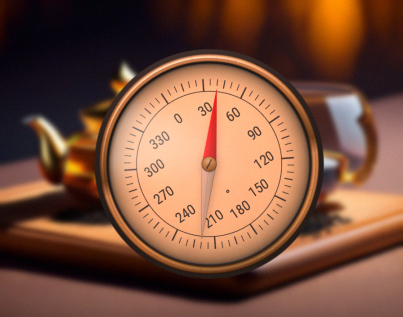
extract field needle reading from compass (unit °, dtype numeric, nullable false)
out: 40 °
